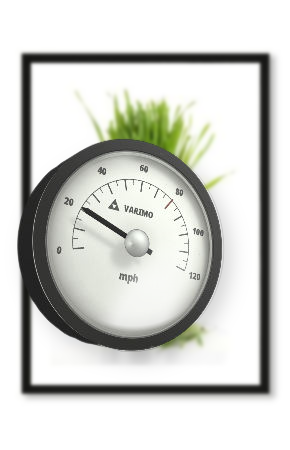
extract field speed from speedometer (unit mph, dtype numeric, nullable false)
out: 20 mph
